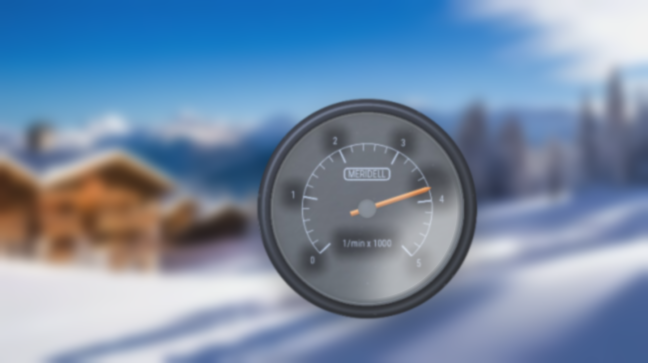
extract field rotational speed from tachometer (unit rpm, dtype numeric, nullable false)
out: 3800 rpm
